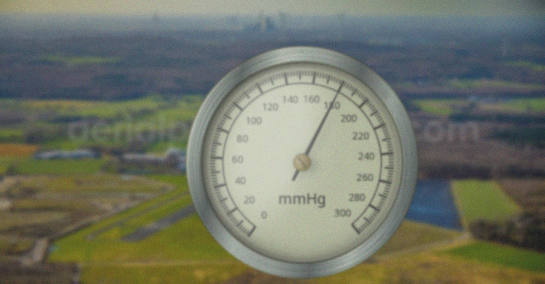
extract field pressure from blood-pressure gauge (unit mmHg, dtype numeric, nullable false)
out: 180 mmHg
